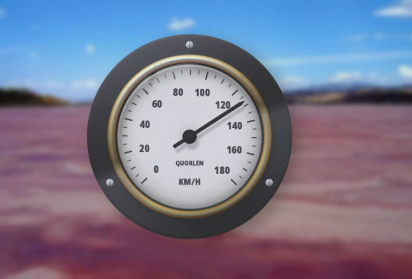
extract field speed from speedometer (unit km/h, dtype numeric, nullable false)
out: 127.5 km/h
